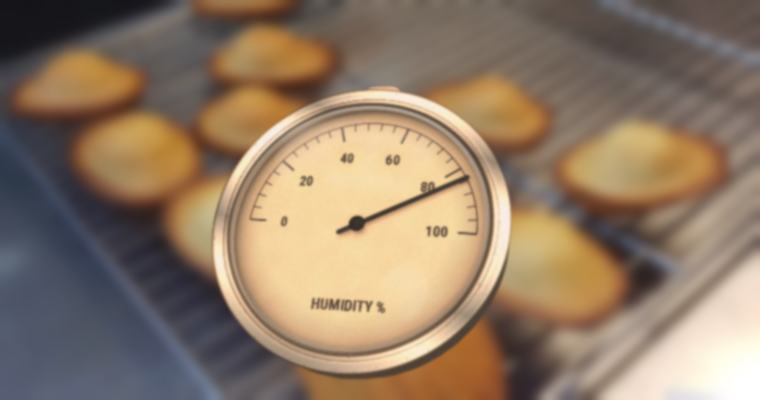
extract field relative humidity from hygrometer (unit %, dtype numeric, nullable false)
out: 84 %
